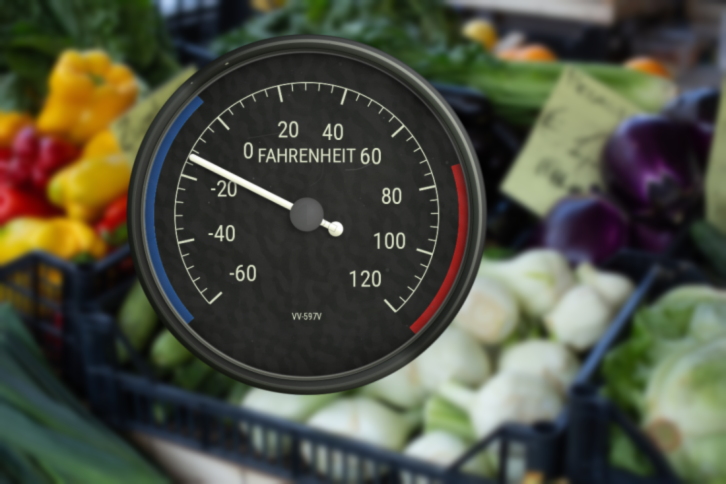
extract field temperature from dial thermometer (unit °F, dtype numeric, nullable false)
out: -14 °F
